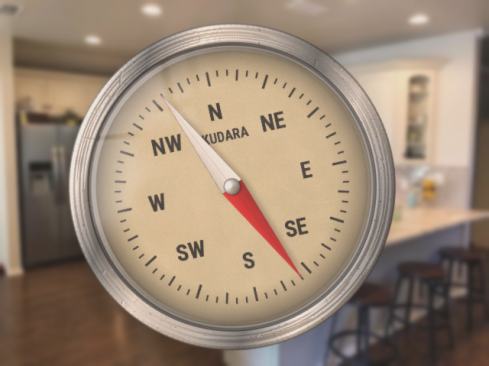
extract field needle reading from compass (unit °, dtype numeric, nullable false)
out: 155 °
